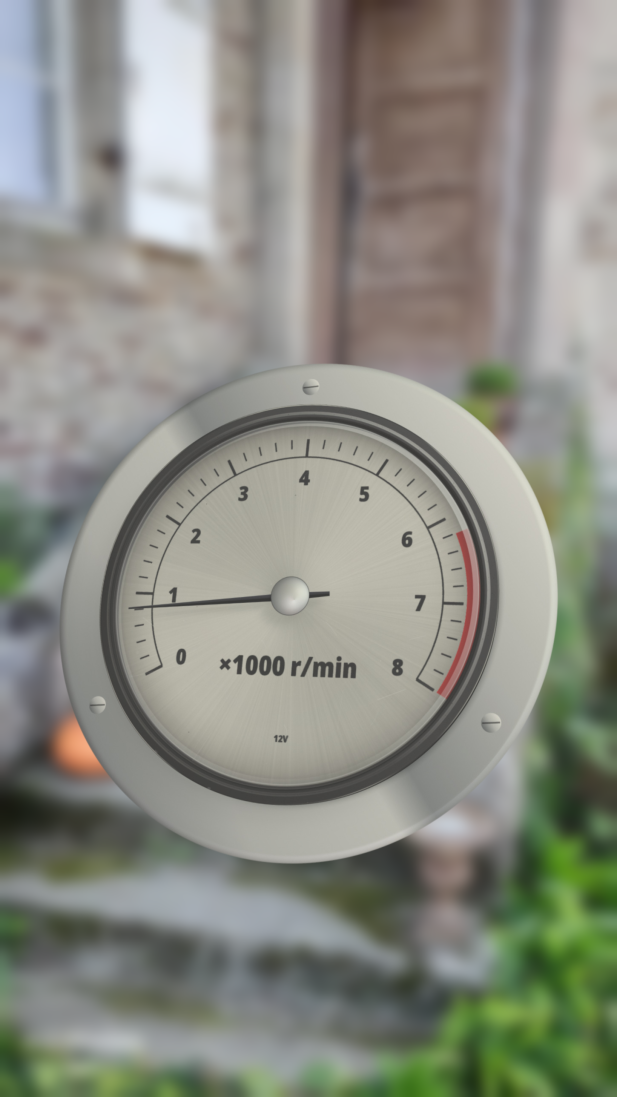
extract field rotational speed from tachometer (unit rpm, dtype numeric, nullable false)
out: 800 rpm
